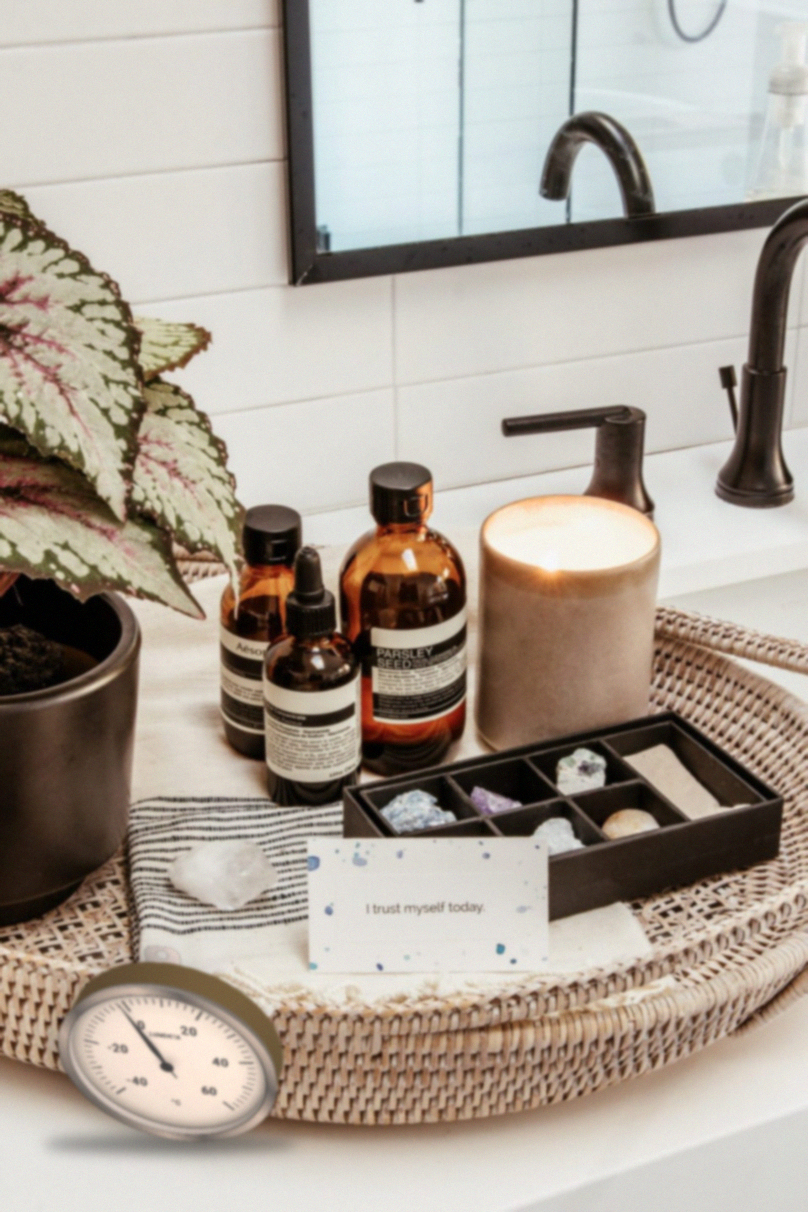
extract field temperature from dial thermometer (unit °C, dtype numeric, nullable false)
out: 0 °C
